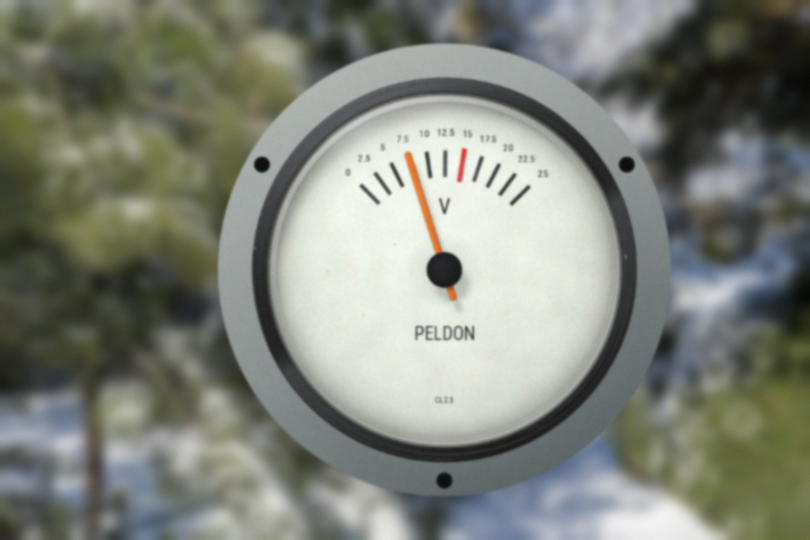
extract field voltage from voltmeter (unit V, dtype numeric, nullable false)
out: 7.5 V
